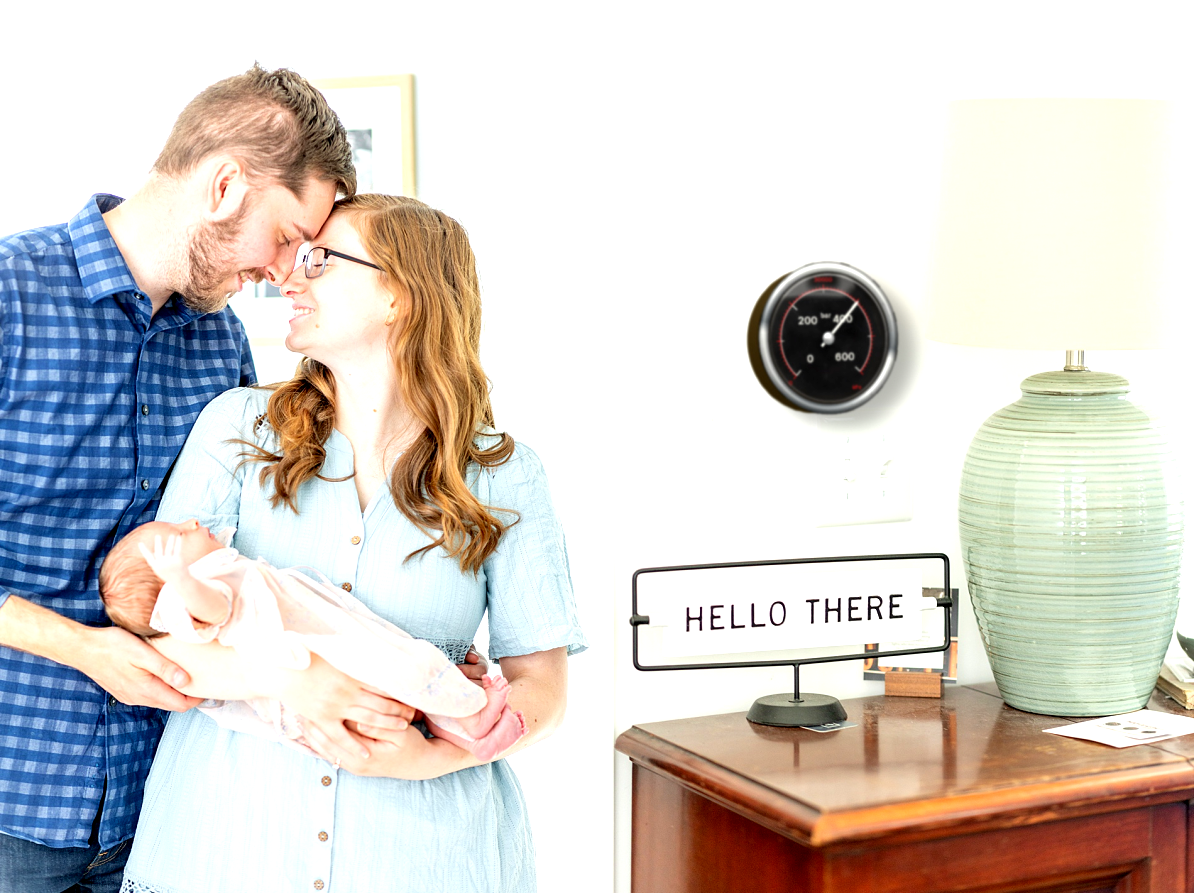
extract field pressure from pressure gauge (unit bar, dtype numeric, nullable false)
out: 400 bar
